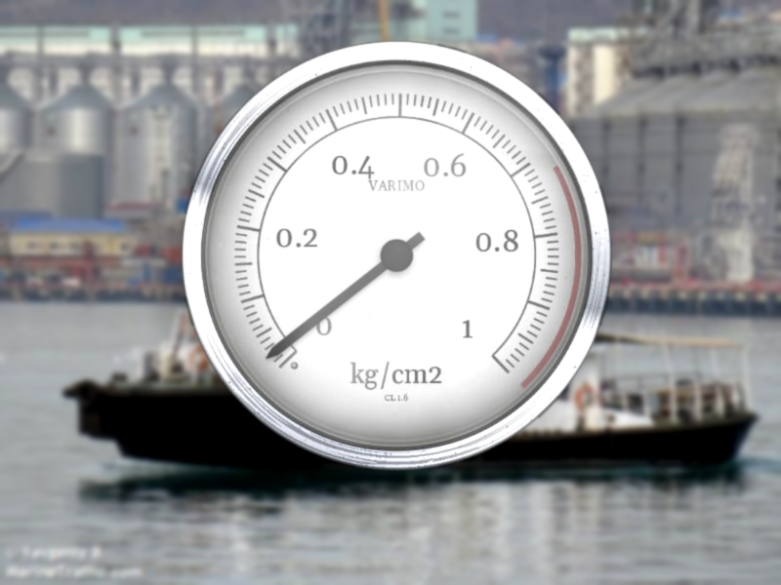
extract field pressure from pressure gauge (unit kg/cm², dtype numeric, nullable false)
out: 0.02 kg/cm²
